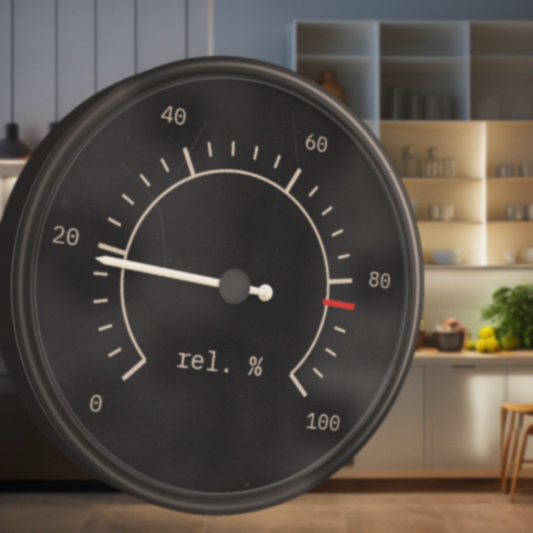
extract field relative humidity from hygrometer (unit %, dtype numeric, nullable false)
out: 18 %
